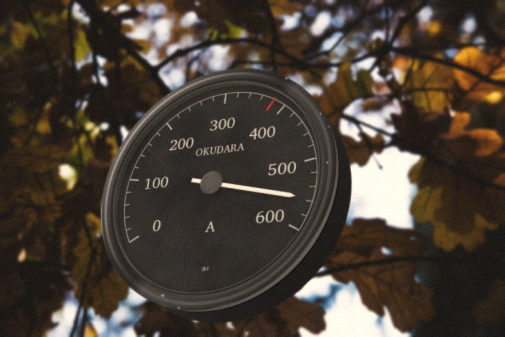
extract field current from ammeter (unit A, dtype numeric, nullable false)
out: 560 A
